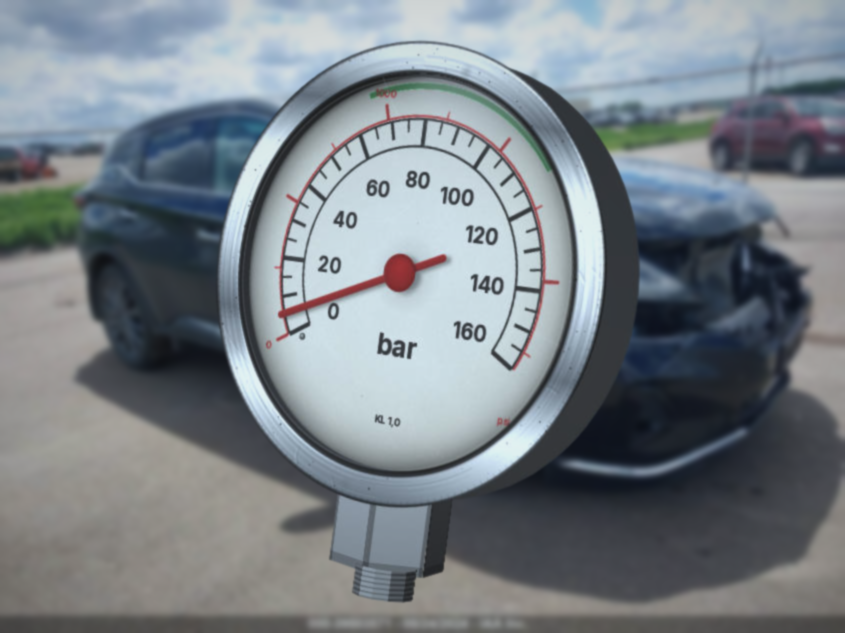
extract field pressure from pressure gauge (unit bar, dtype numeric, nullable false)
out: 5 bar
